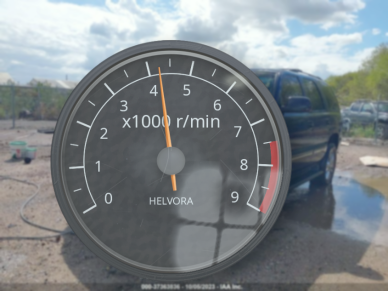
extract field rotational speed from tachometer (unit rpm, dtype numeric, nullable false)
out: 4250 rpm
